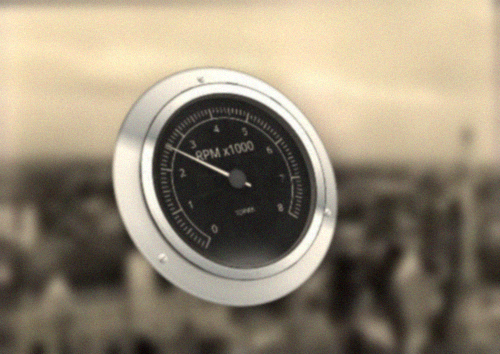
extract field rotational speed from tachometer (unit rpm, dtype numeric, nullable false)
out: 2500 rpm
